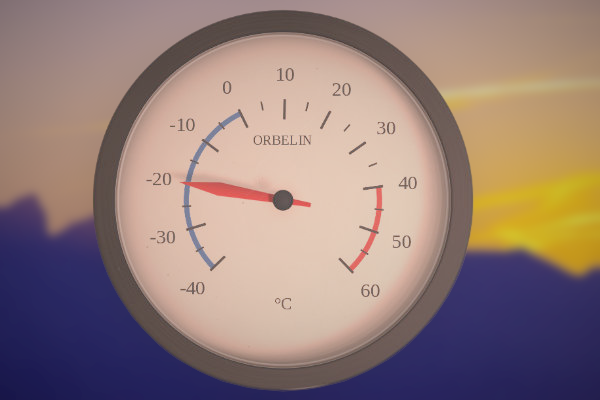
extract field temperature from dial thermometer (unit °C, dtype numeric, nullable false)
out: -20 °C
